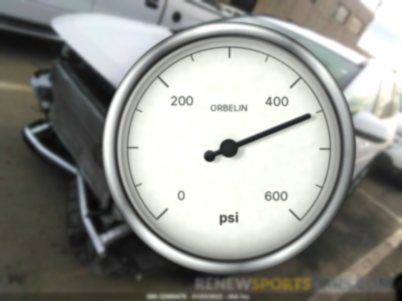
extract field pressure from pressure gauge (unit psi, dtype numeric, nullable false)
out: 450 psi
